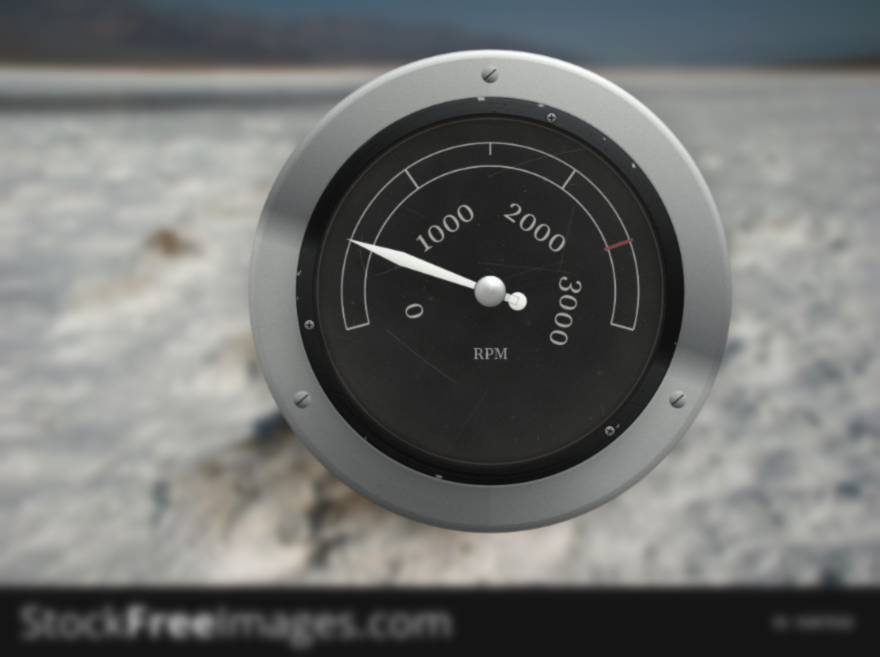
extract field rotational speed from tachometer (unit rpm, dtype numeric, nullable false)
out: 500 rpm
